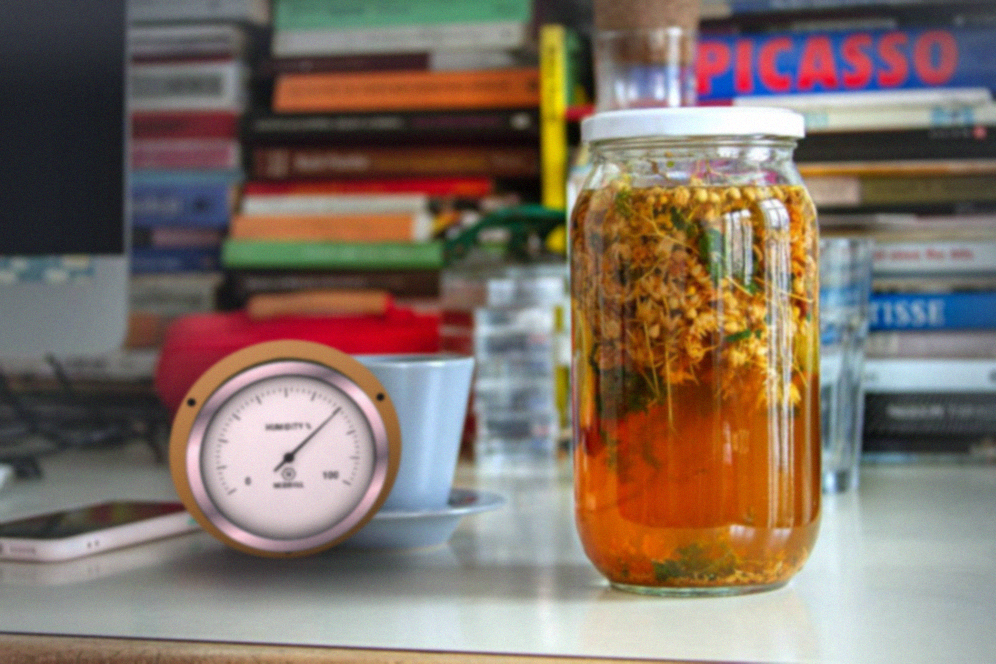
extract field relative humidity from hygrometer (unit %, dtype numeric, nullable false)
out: 70 %
